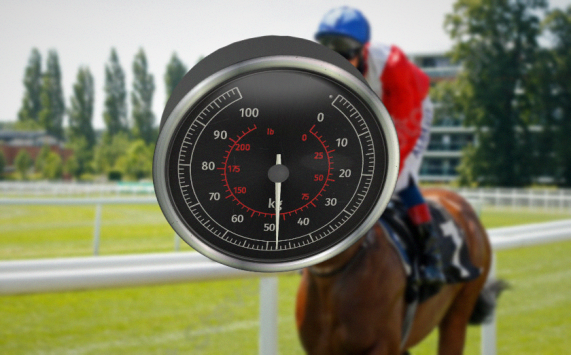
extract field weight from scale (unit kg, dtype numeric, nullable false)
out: 48 kg
